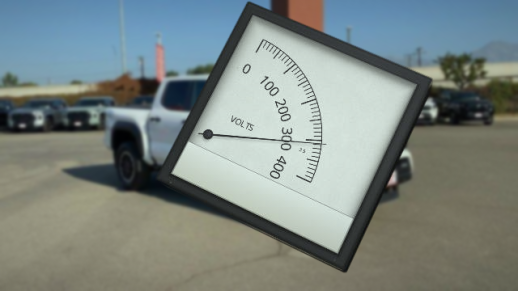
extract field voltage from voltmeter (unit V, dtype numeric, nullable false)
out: 310 V
